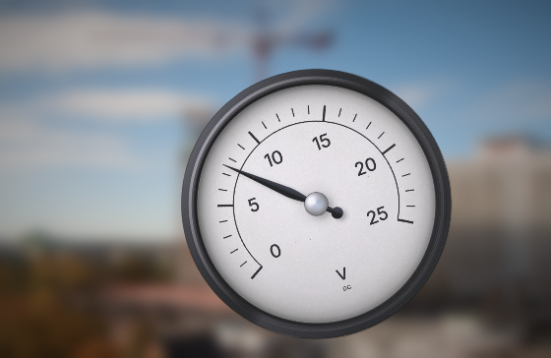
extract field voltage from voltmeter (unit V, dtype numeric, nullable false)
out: 7.5 V
